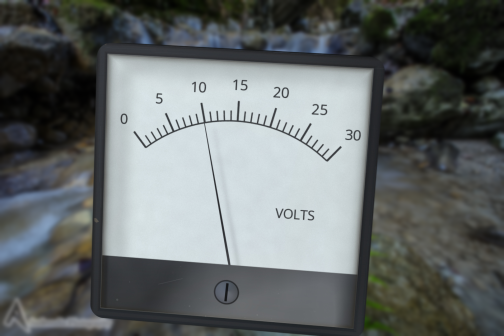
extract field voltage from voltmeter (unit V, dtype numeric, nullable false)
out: 10 V
